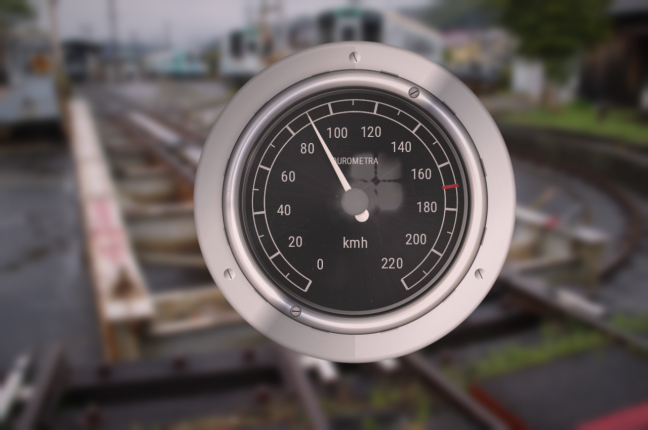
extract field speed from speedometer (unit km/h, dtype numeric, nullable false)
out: 90 km/h
